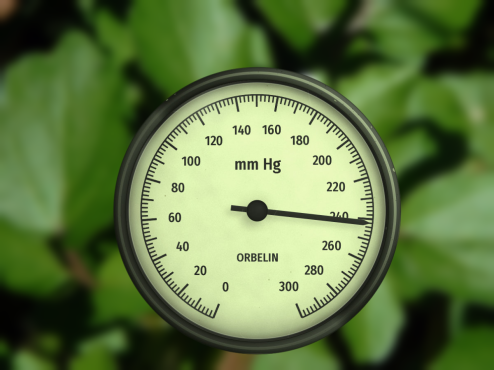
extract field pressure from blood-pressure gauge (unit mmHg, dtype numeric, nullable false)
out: 242 mmHg
